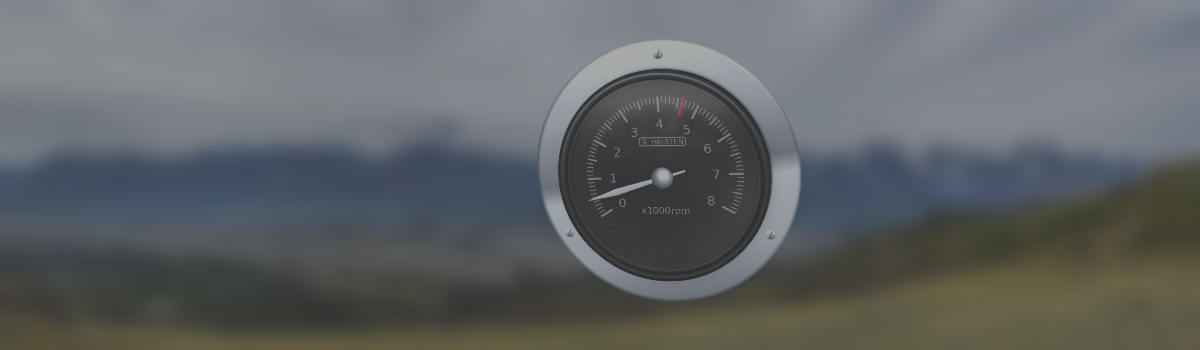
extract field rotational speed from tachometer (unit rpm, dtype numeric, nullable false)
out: 500 rpm
